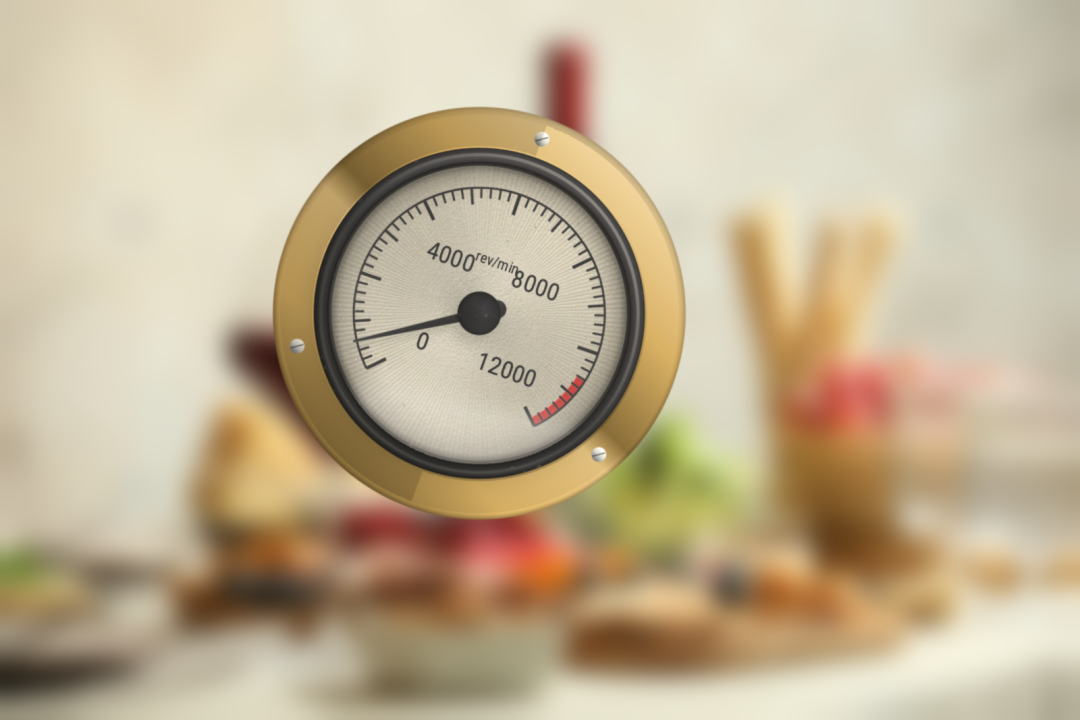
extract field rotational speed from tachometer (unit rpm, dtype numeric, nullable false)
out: 600 rpm
